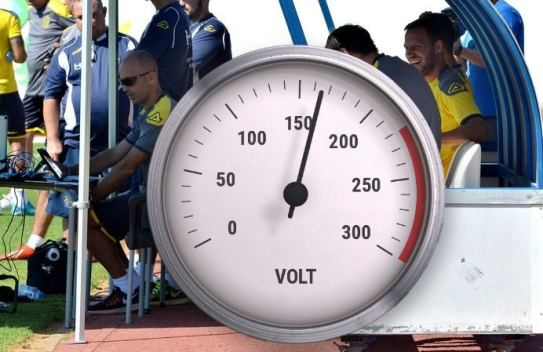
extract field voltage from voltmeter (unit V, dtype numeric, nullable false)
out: 165 V
